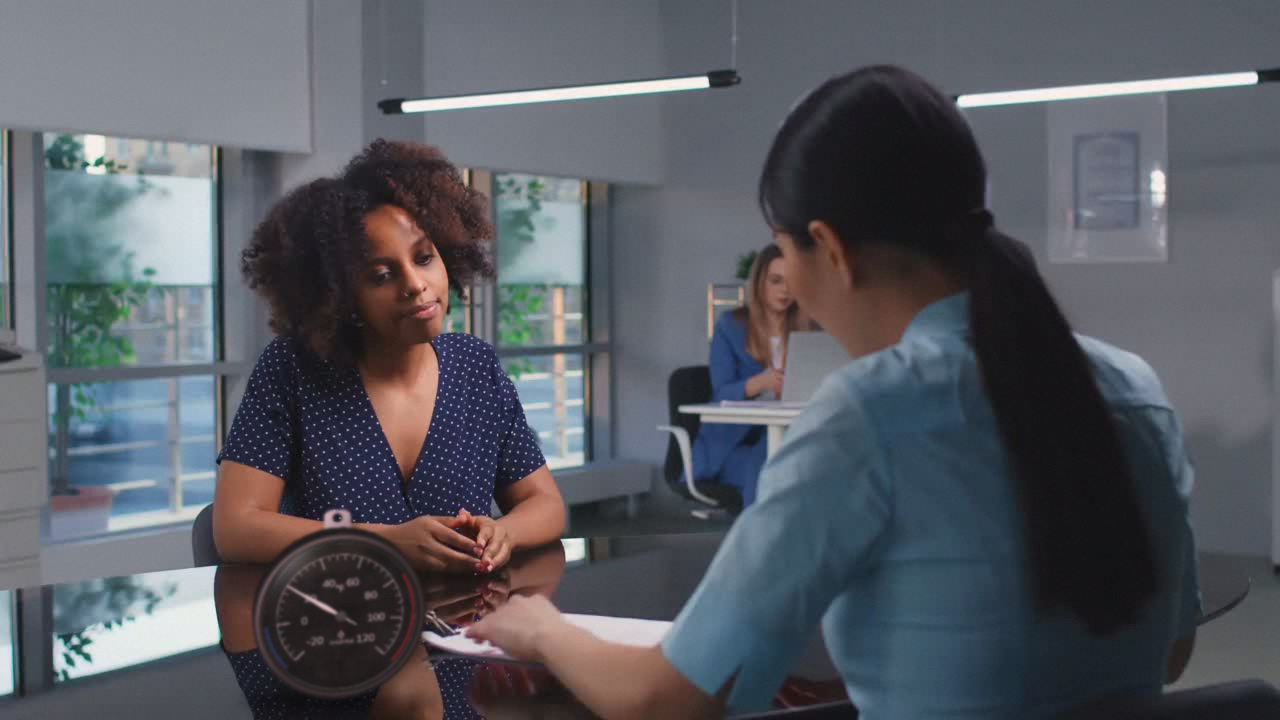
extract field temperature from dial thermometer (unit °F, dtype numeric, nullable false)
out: 20 °F
